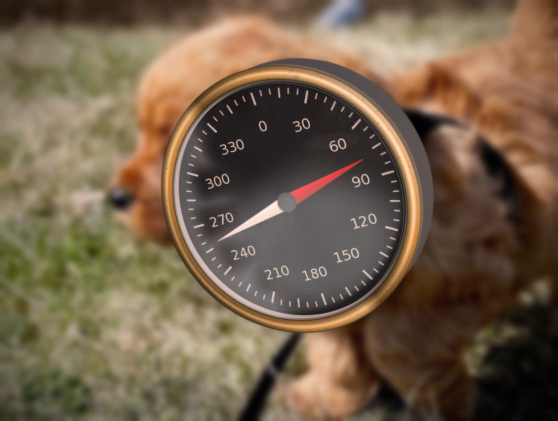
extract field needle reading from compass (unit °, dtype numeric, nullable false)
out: 77.5 °
